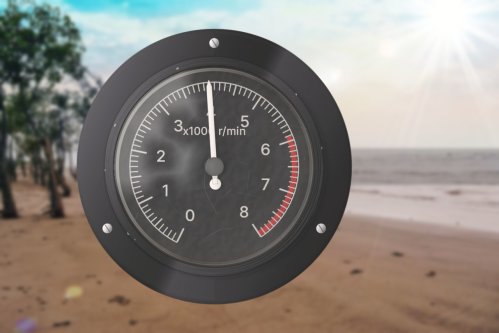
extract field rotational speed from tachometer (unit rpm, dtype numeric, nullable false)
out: 4000 rpm
